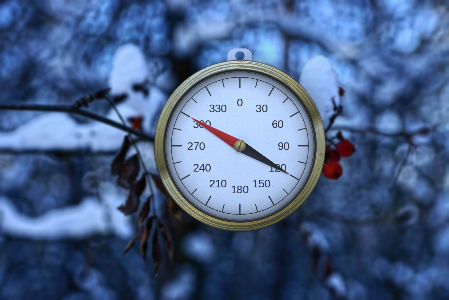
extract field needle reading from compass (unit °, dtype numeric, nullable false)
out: 300 °
